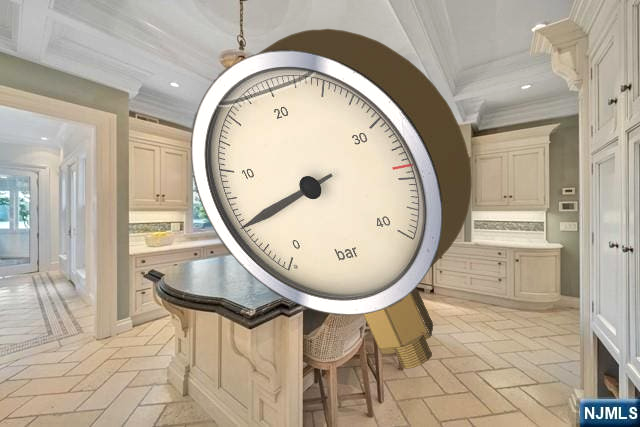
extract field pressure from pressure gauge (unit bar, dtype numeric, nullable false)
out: 5 bar
